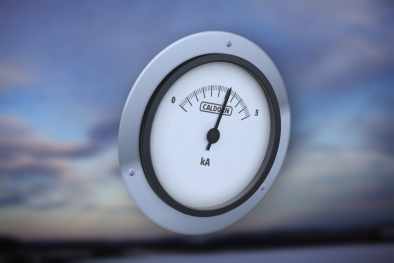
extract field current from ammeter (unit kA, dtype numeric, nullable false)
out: 3 kA
